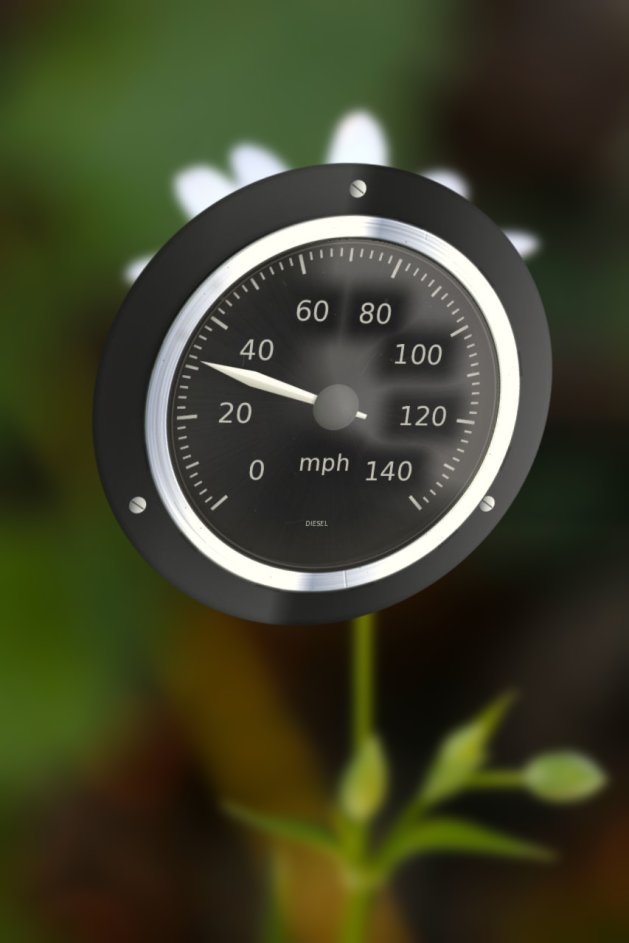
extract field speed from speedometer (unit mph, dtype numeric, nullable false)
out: 32 mph
